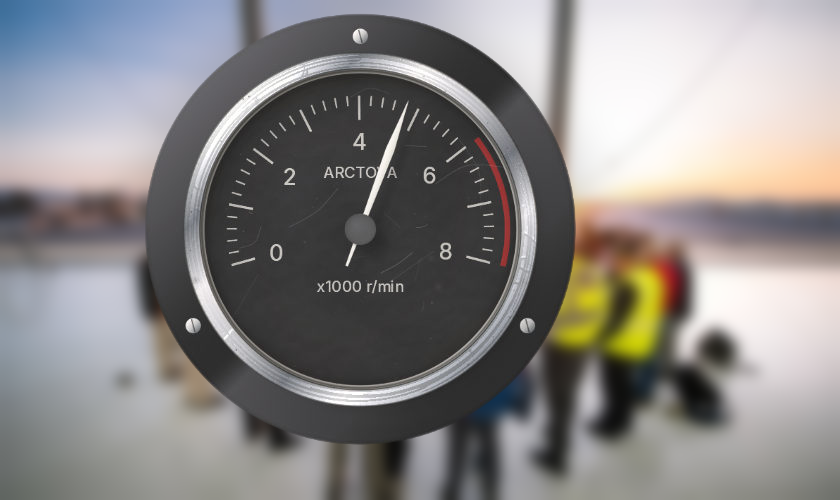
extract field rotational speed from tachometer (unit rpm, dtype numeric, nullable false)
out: 4800 rpm
